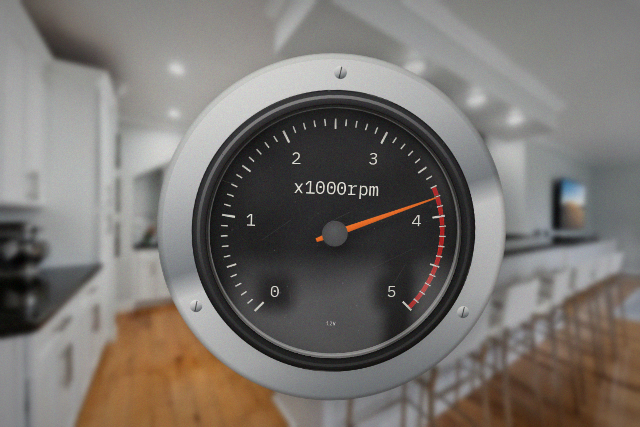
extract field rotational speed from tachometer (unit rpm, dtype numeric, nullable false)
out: 3800 rpm
